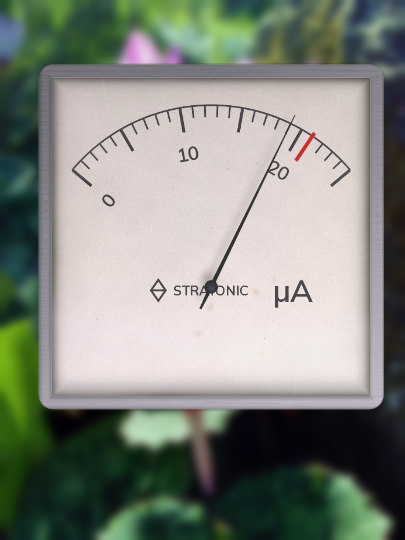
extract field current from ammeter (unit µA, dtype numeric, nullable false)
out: 19 µA
